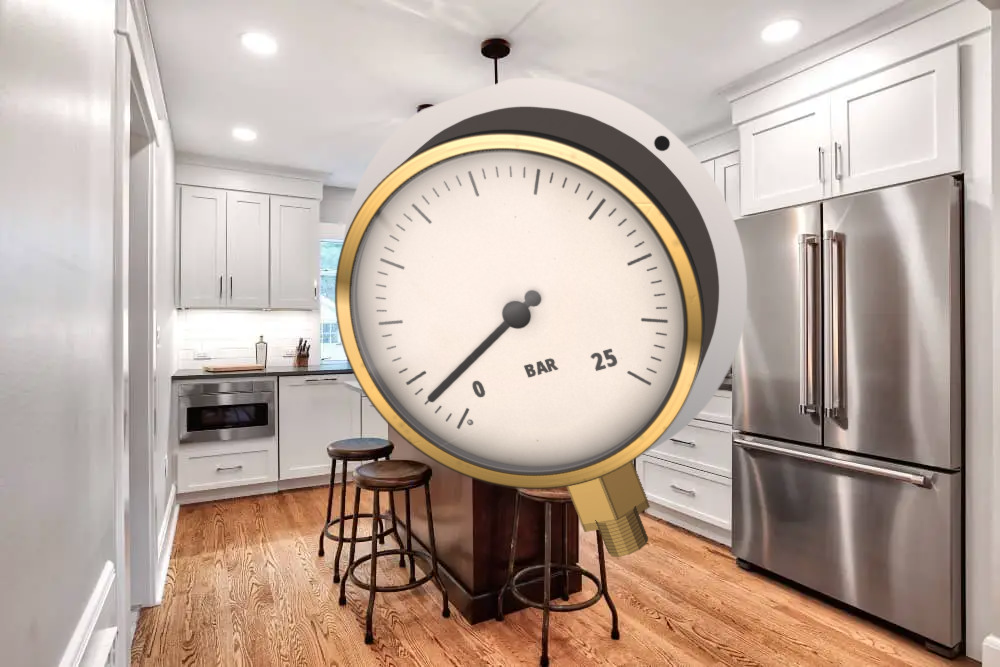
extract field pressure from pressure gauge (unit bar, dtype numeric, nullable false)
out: 1.5 bar
